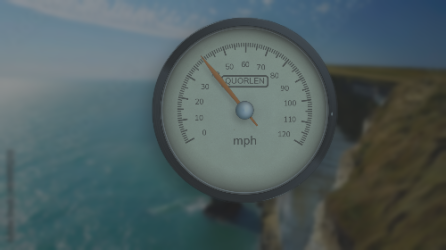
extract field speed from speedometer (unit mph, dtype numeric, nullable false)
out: 40 mph
